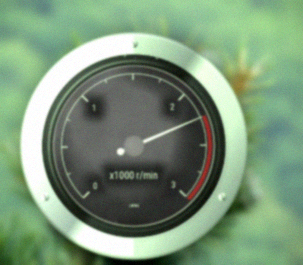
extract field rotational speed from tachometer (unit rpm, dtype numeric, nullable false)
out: 2250 rpm
